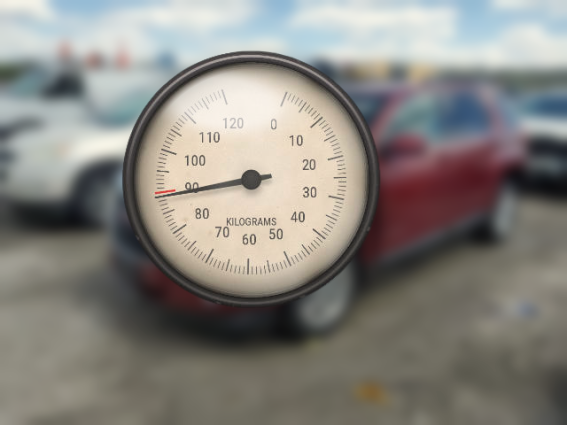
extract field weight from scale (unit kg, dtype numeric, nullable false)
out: 89 kg
